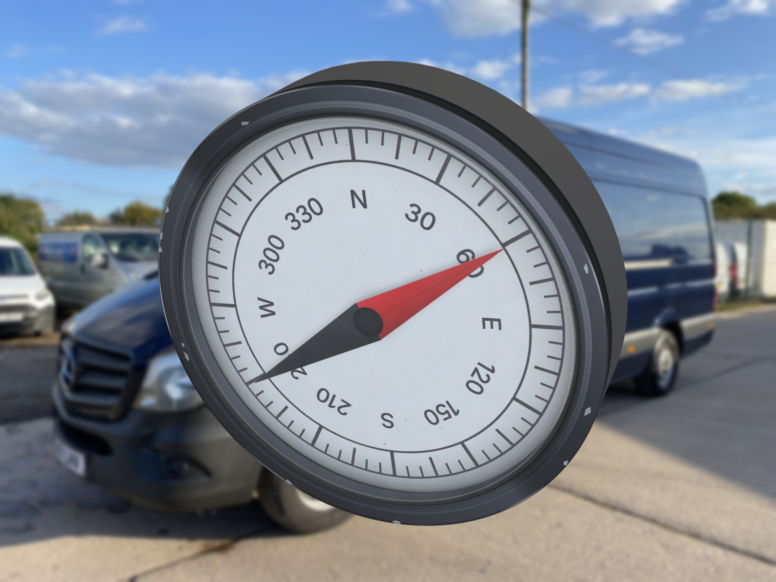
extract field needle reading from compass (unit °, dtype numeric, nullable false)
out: 60 °
